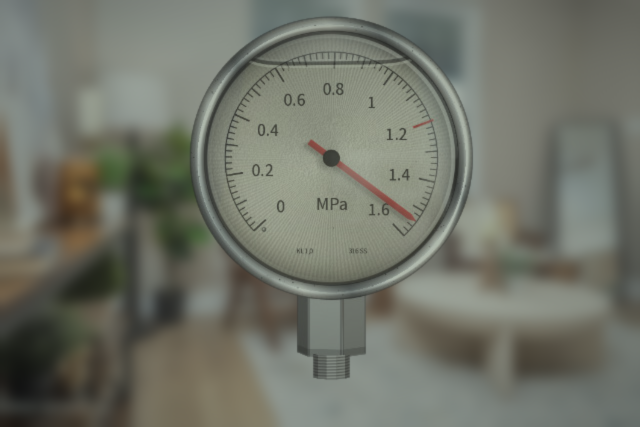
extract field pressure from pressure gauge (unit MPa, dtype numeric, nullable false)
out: 1.54 MPa
